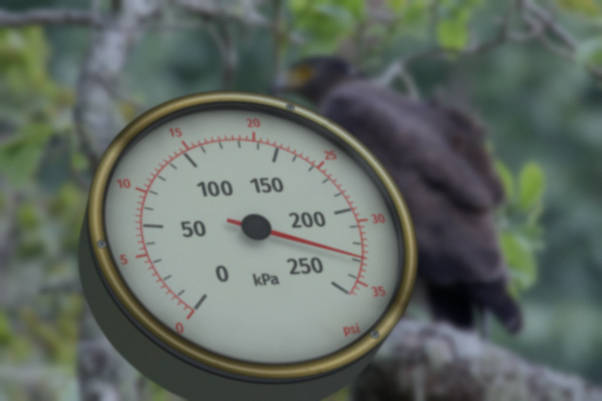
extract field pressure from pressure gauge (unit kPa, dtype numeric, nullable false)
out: 230 kPa
